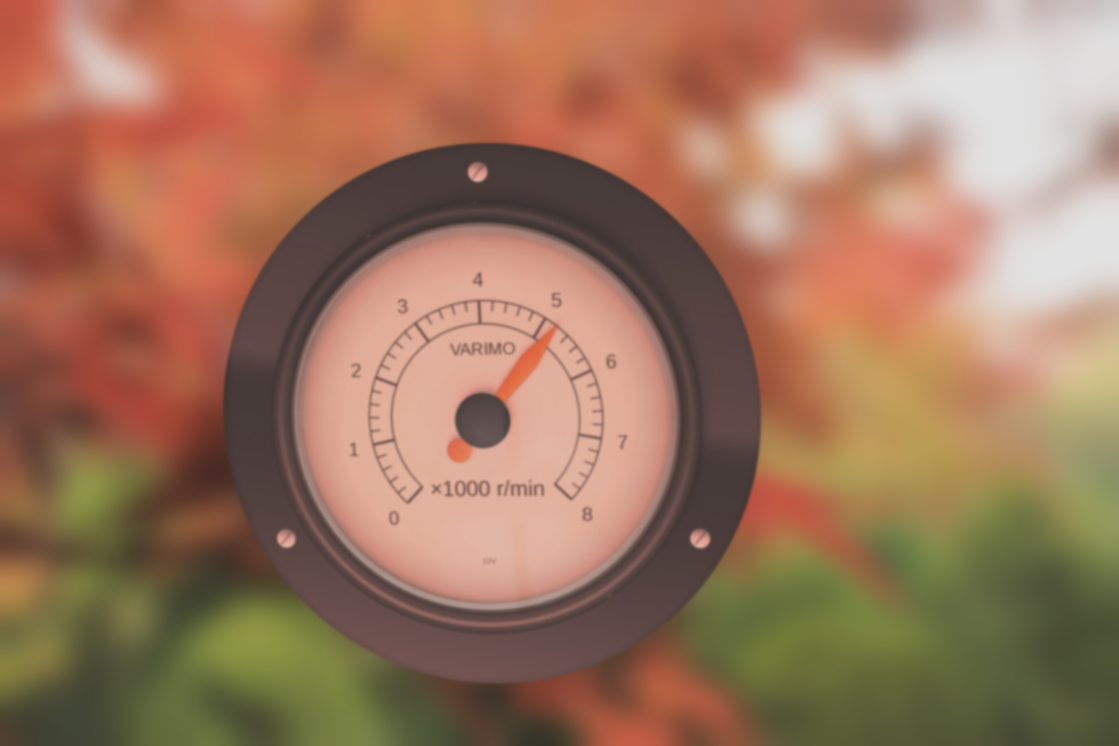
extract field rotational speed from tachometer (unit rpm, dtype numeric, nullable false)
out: 5200 rpm
